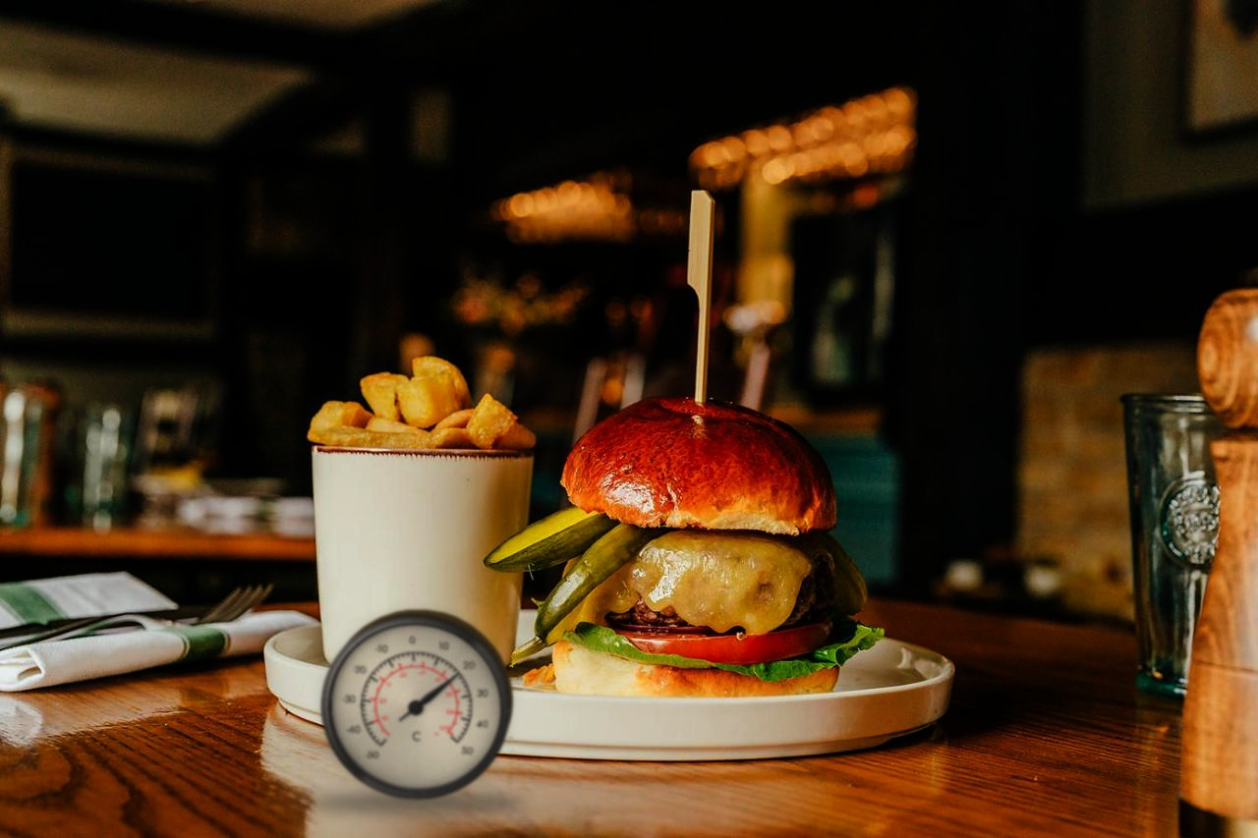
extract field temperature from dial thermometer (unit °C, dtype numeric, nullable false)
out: 20 °C
